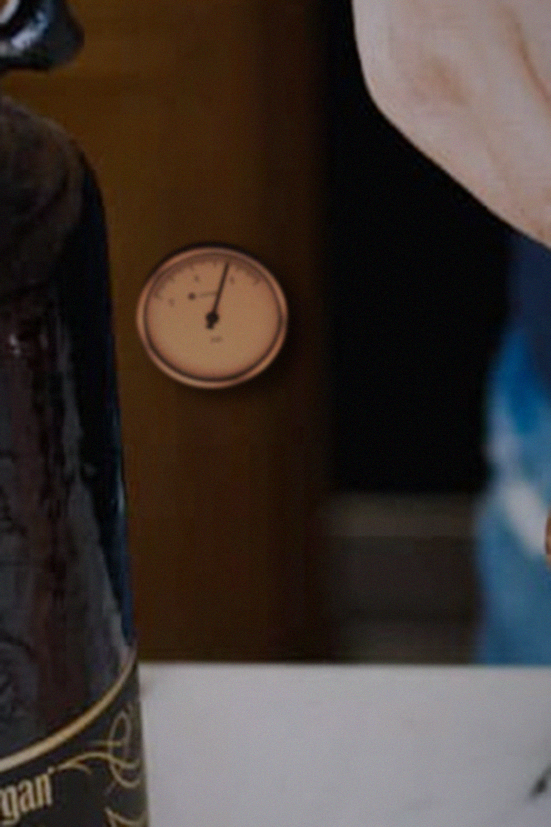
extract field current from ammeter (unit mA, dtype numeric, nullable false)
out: 7 mA
